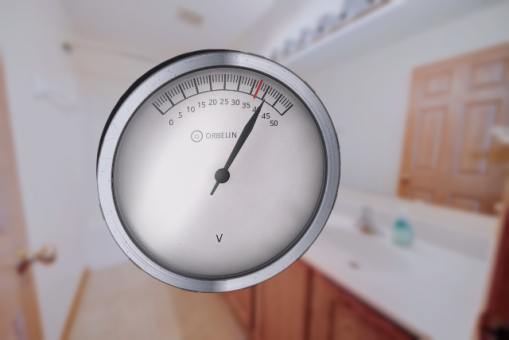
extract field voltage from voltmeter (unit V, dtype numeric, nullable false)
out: 40 V
